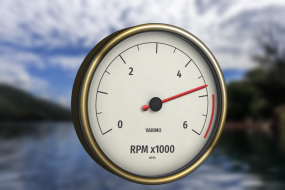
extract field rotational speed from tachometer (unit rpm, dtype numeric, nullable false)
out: 4750 rpm
